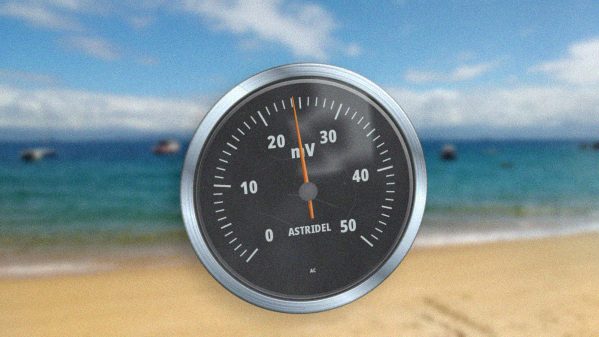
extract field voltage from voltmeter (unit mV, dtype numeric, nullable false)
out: 24 mV
